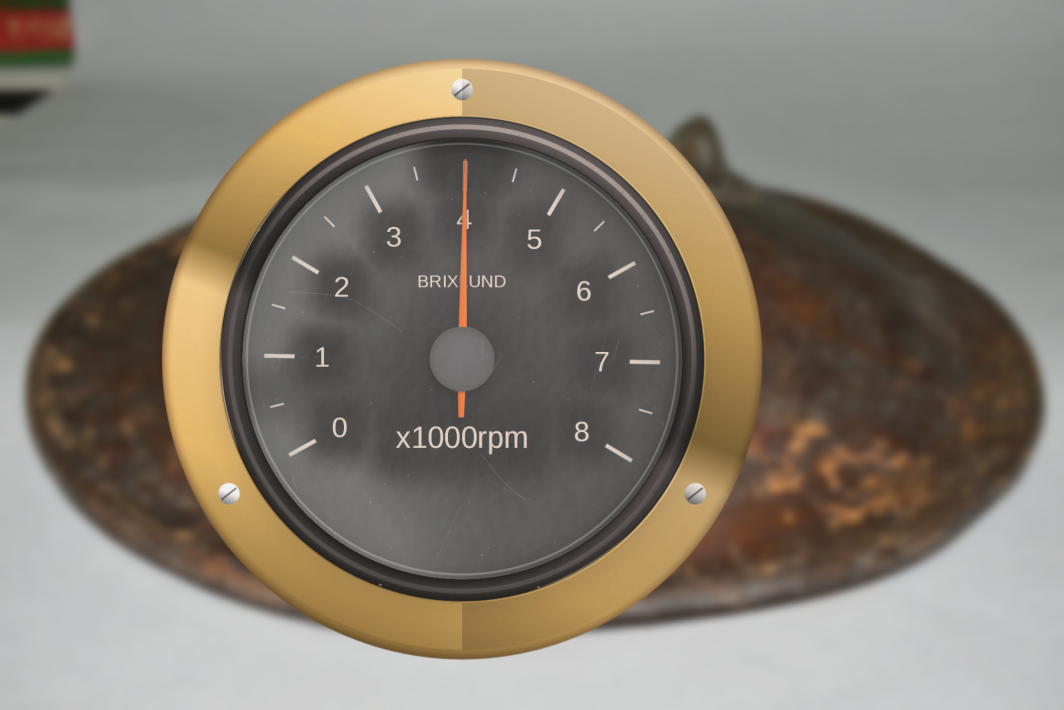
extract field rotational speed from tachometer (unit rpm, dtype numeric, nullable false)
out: 4000 rpm
